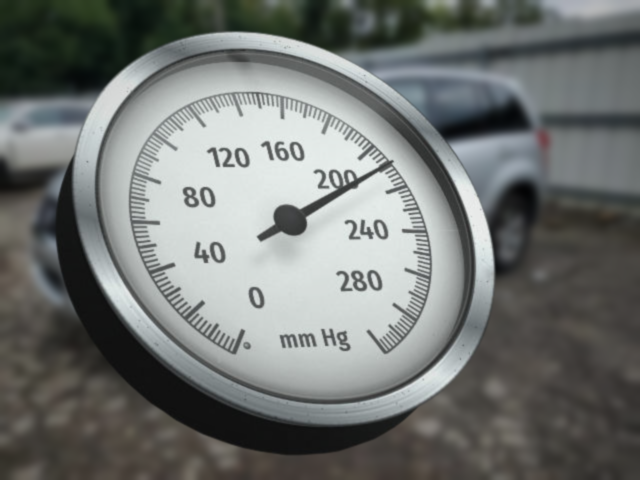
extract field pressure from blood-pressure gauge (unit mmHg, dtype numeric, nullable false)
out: 210 mmHg
